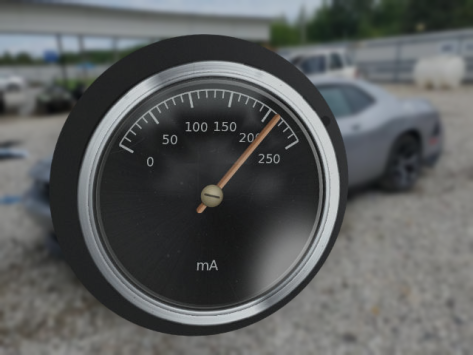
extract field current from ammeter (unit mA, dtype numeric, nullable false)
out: 210 mA
